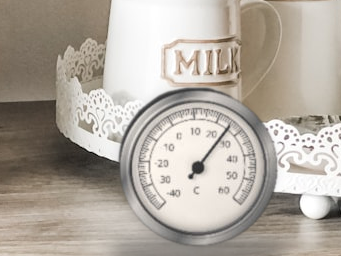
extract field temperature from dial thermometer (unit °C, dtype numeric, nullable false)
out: 25 °C
